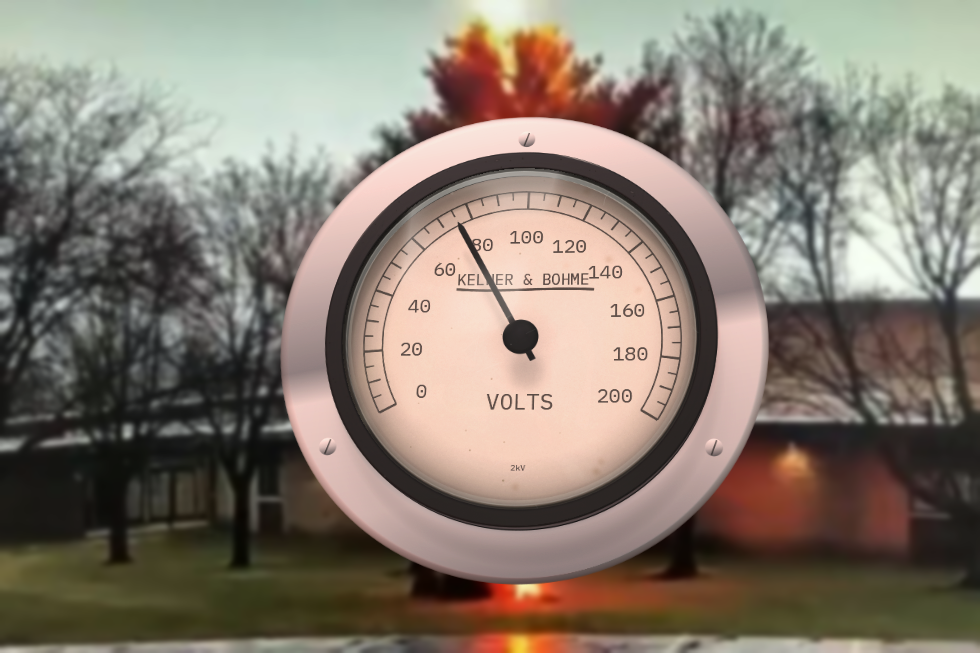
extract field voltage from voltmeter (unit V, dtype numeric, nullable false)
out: 75 V
